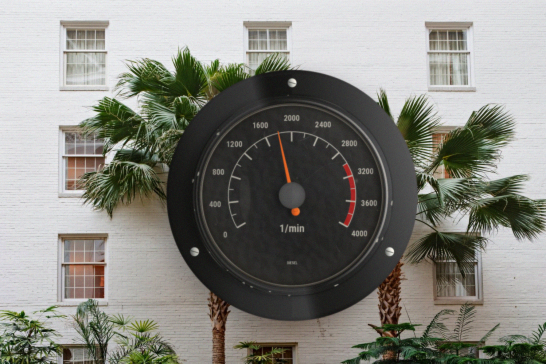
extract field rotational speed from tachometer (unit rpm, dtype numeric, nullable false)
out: 1800 rpm
